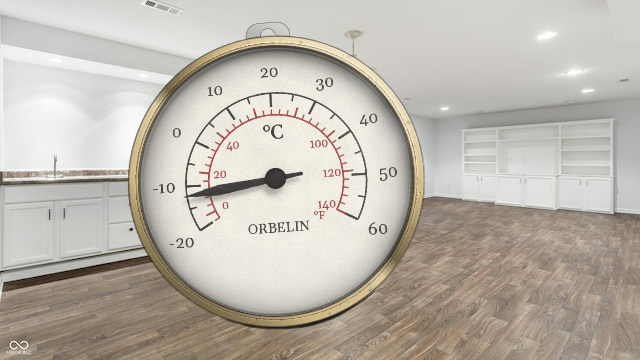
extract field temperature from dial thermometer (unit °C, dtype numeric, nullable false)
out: -12.5 °C
